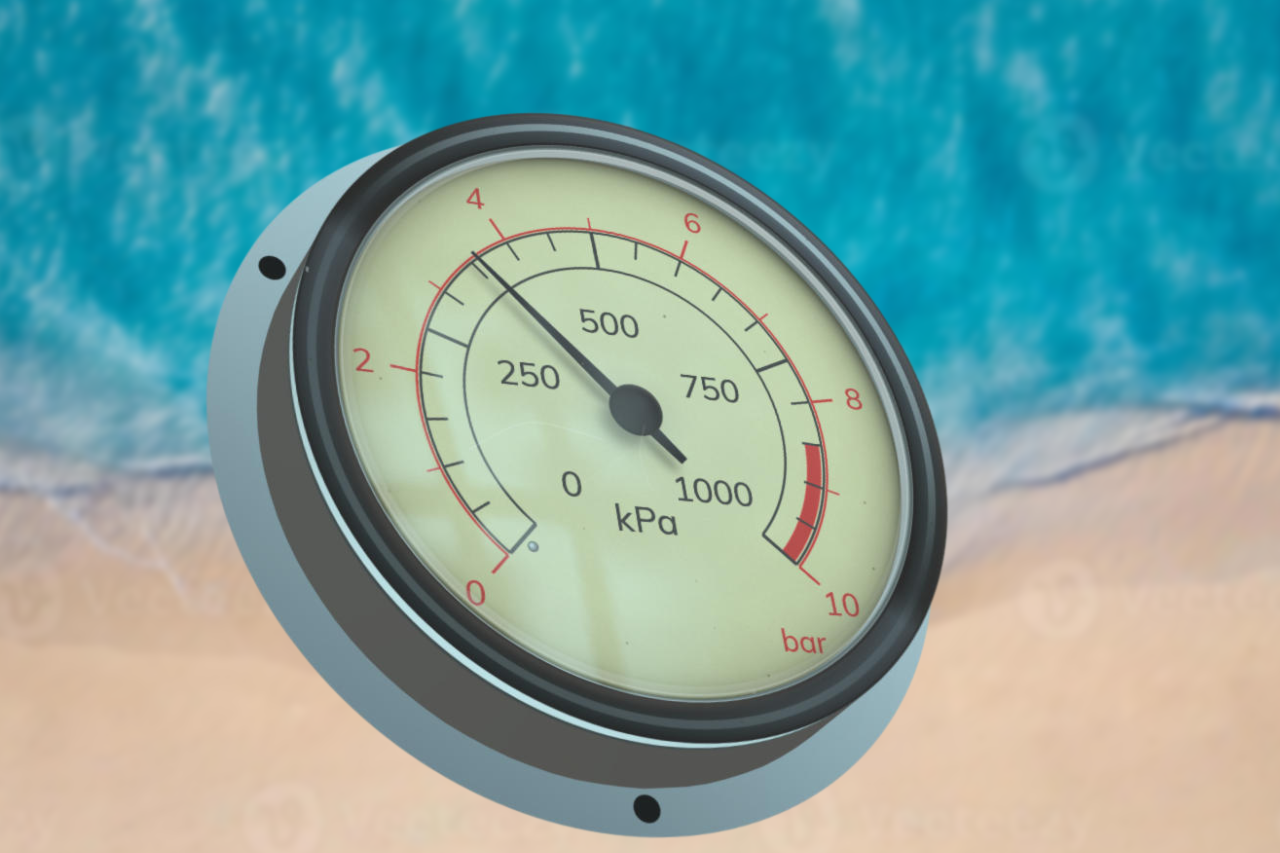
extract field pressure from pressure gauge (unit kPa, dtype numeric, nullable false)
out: 350 kPa
